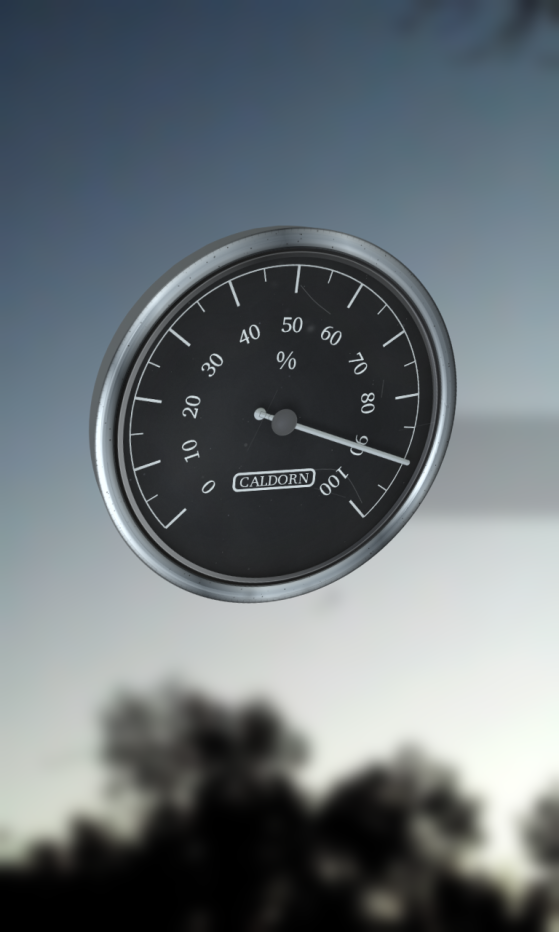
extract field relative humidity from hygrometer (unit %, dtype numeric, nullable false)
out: 90 %
